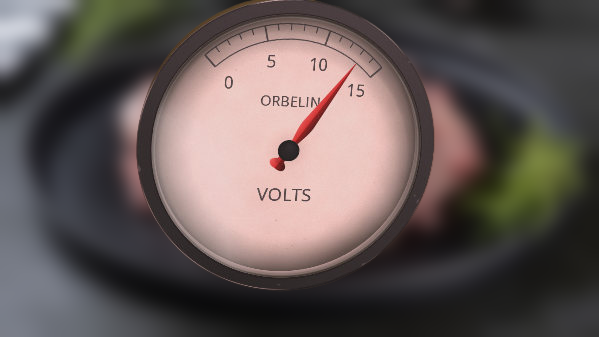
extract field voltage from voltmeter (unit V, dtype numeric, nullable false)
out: 13 V
